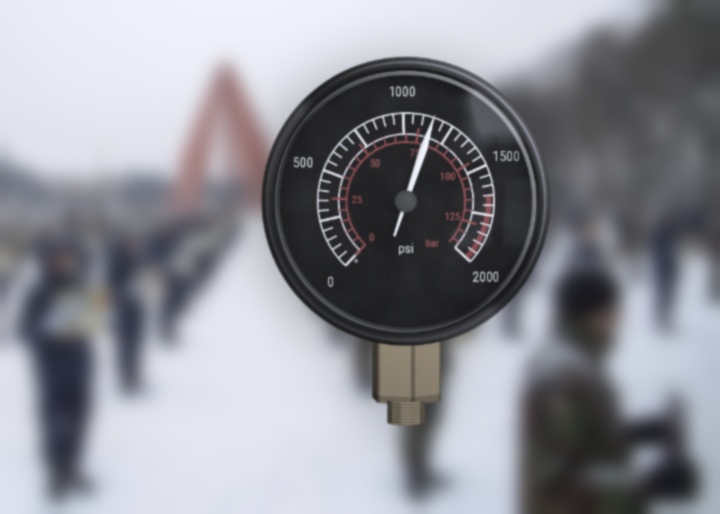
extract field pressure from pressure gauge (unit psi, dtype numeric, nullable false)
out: 1150 psi
